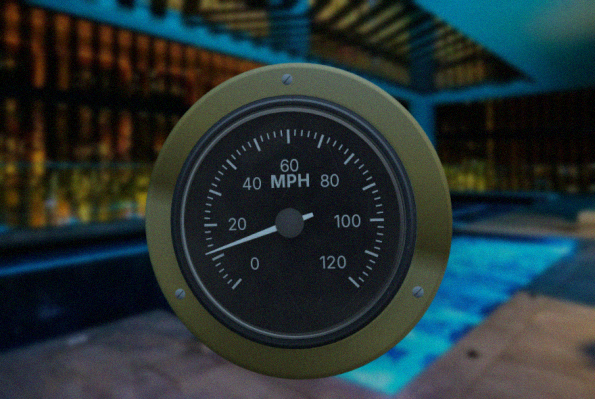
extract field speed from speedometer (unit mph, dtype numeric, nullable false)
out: 12 mph
